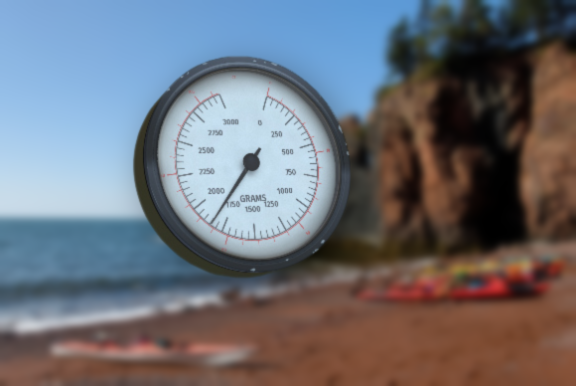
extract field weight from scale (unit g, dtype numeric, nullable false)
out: 1850 g
